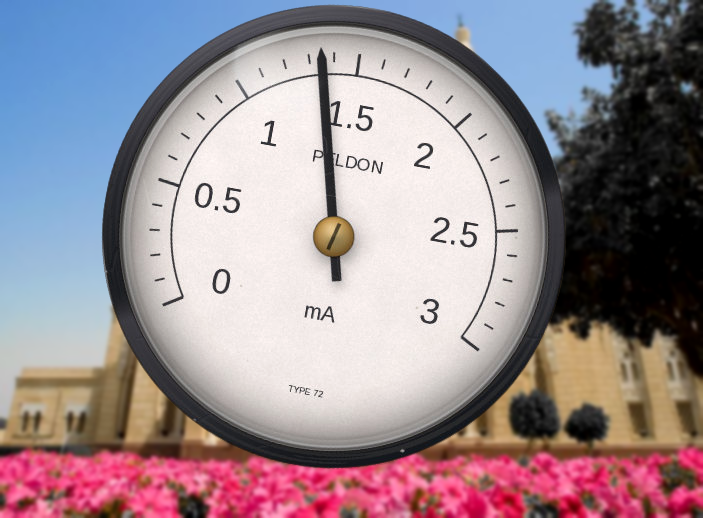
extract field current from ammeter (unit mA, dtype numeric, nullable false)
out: 1.35 mA
